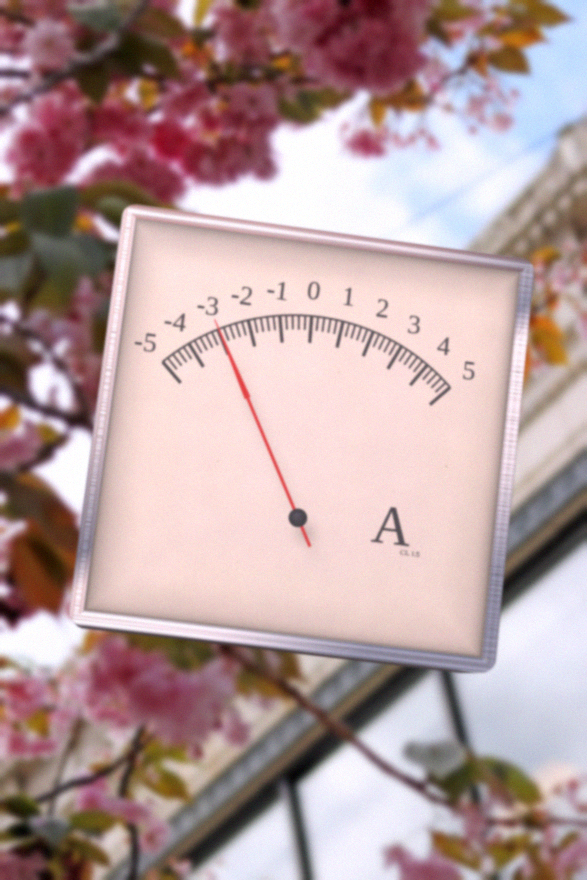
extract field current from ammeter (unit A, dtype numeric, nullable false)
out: -3 A
